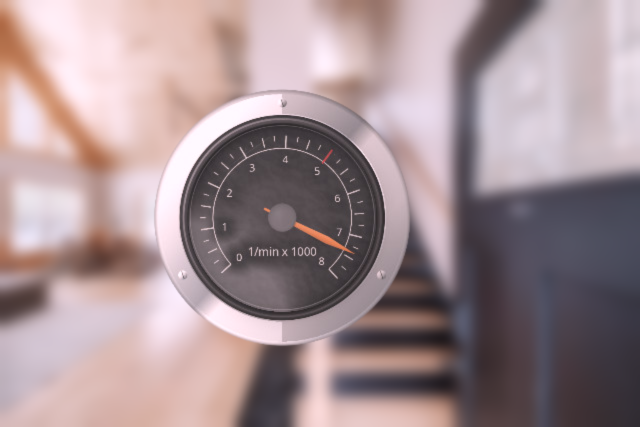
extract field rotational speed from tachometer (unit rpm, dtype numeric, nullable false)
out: 7375 rpm
